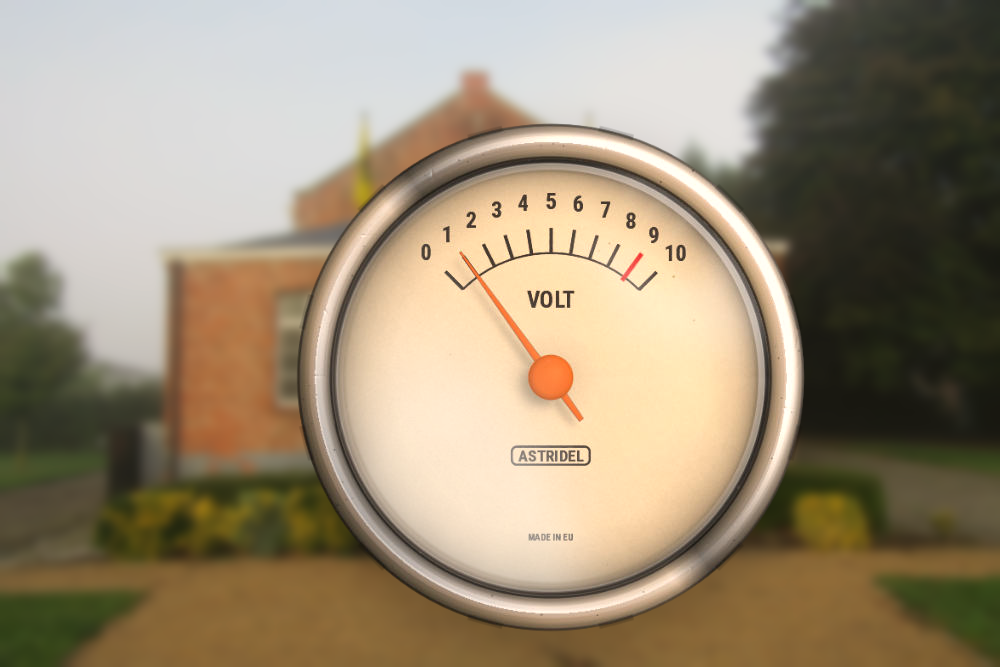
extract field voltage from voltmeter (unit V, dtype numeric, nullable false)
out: 1 V
